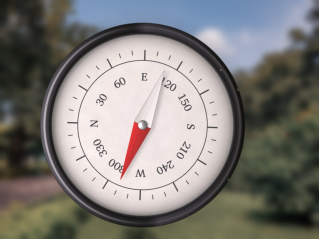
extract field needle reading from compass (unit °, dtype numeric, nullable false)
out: 290 °
